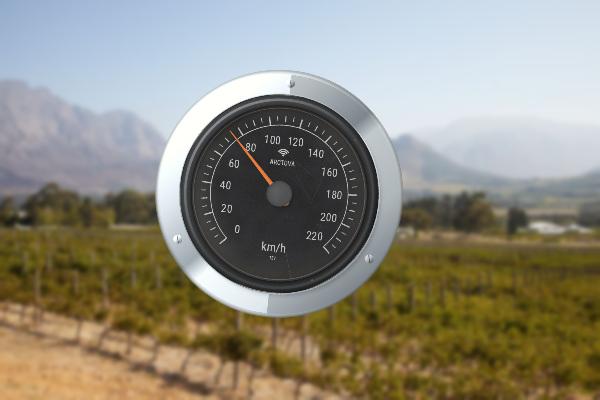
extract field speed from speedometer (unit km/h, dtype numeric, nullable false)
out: 75 km/h
